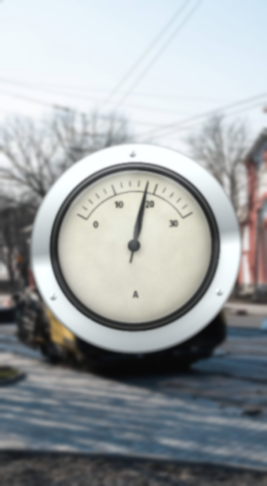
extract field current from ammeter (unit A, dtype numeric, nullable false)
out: 18 A
